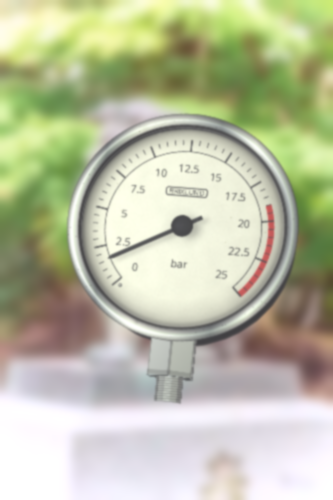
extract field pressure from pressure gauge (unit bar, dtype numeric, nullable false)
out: 1.5 bar
